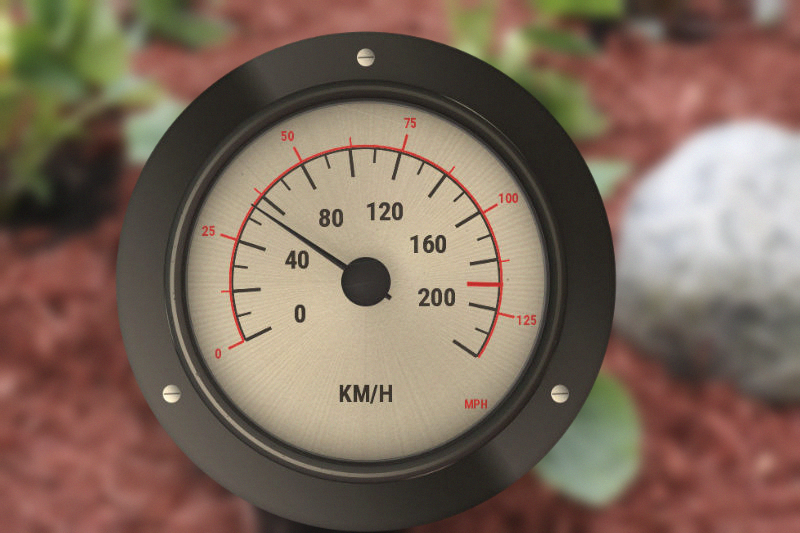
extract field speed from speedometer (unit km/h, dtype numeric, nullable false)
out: 55 km/h
